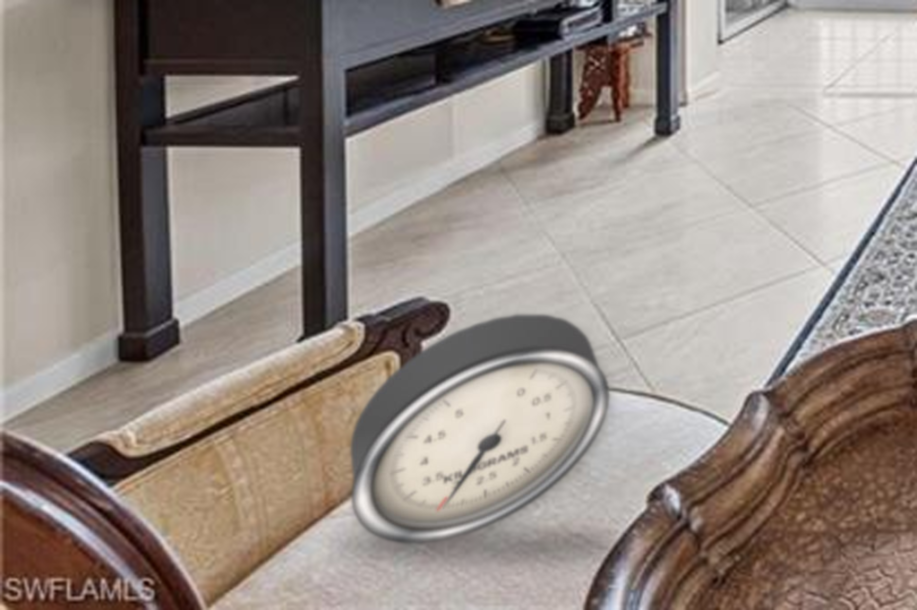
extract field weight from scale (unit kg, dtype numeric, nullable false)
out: 3 kg
